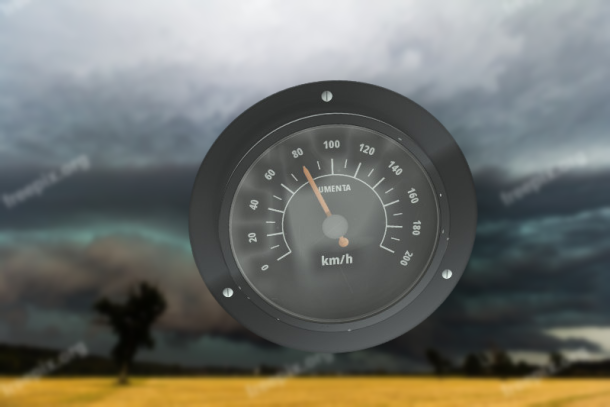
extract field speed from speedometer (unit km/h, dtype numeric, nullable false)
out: 80 km/h
